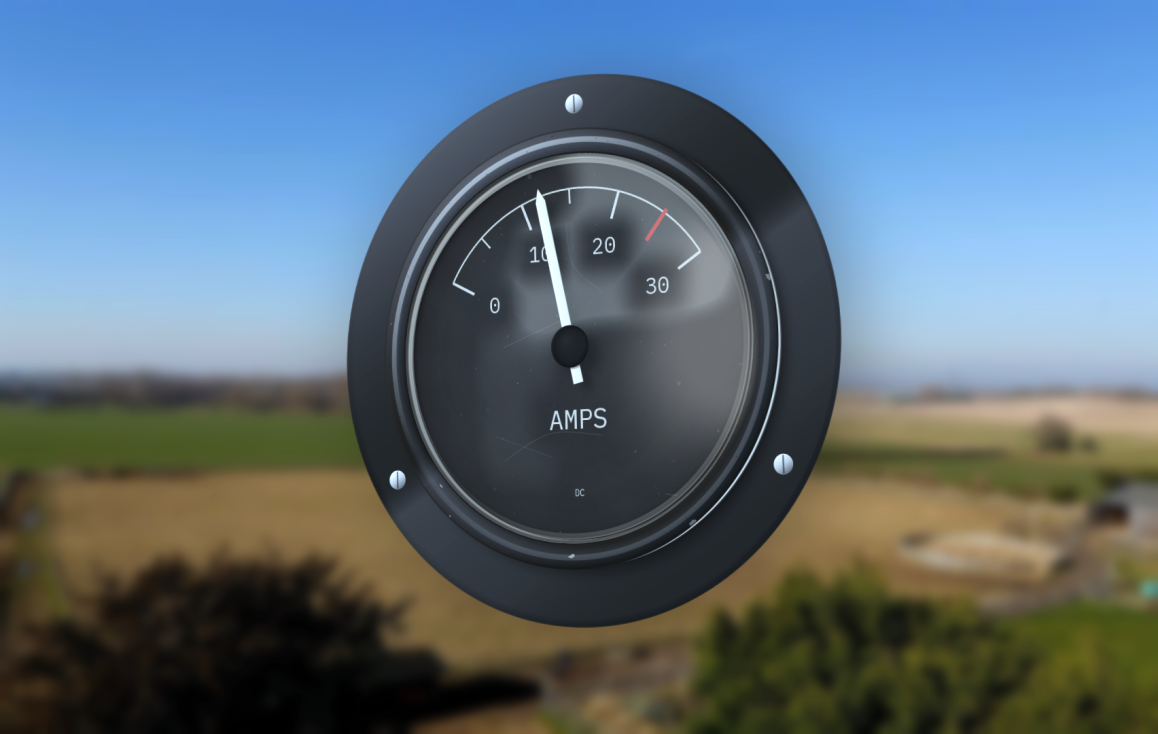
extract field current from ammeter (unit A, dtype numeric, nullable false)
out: 12.5 A
